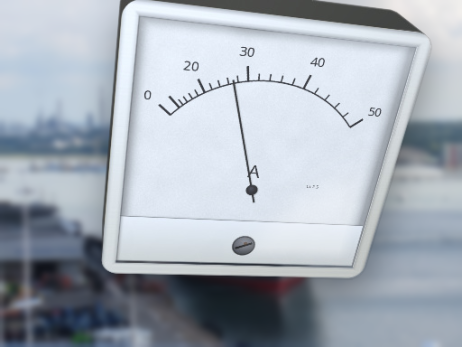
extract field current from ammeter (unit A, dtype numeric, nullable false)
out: 27 A
